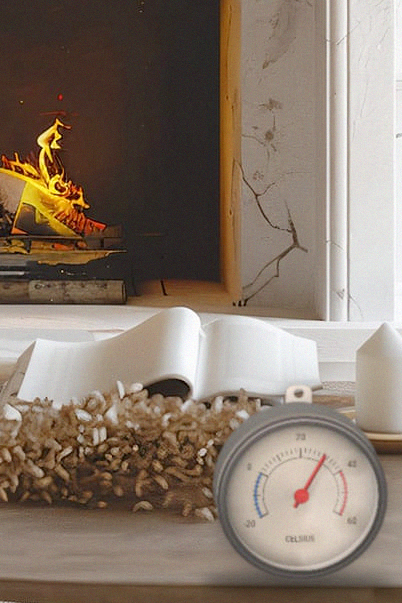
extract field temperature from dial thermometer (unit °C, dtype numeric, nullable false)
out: 30 °C
